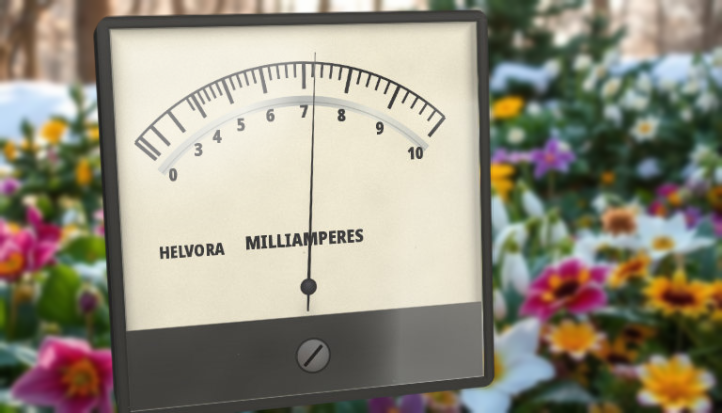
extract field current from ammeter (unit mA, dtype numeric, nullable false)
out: 7.2 mA
